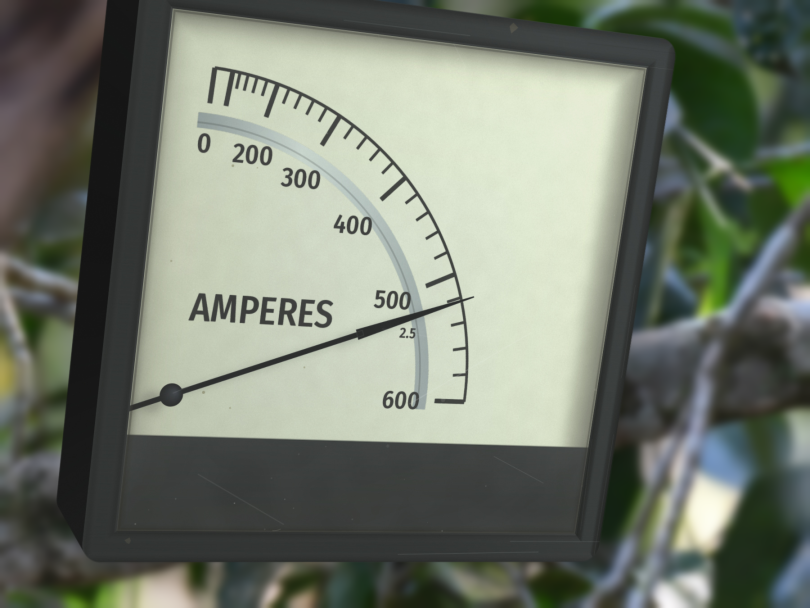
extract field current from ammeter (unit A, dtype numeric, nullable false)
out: 520 A
